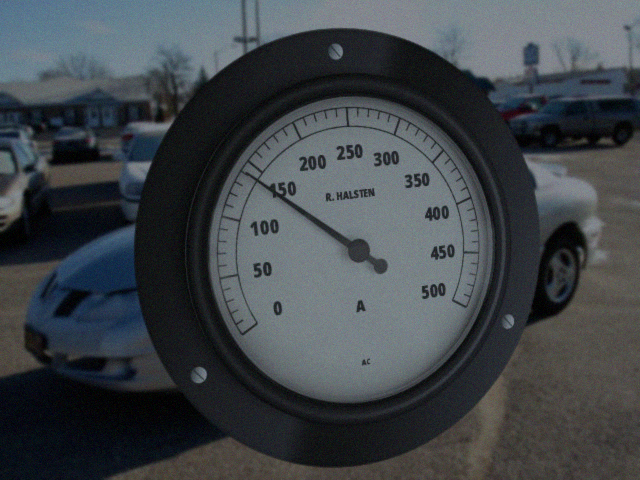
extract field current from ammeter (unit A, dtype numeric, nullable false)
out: 140 A
